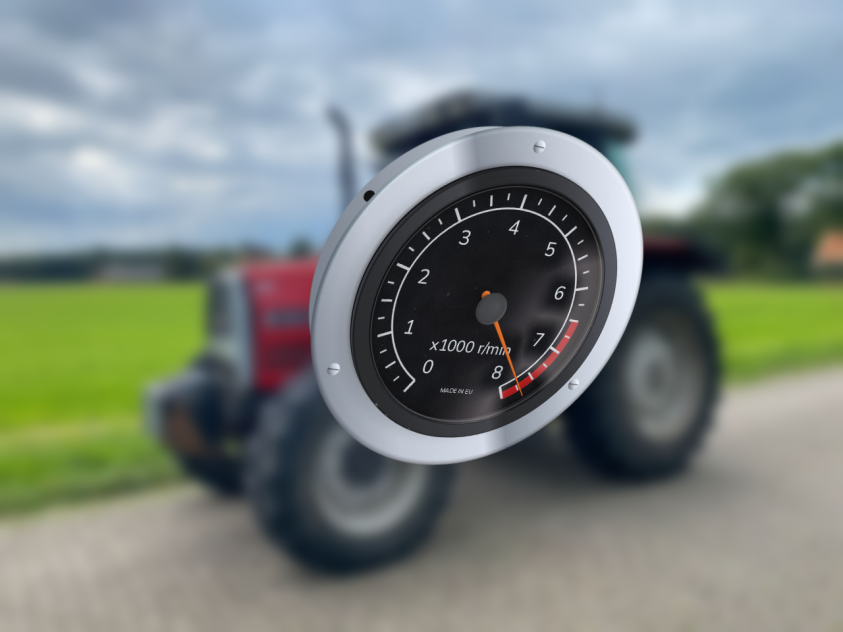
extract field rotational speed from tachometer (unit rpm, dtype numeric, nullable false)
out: 7750 rpm
